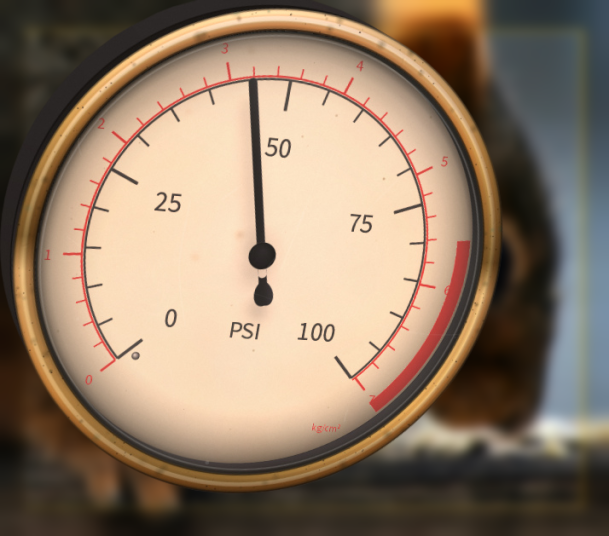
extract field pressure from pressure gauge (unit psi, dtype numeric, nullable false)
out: 45 psi
